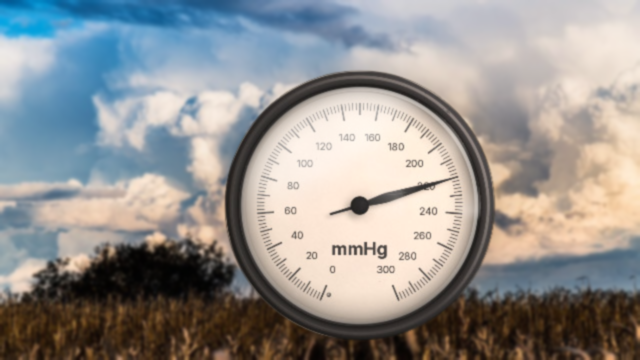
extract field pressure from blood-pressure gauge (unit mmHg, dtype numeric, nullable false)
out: 220 mmHg
